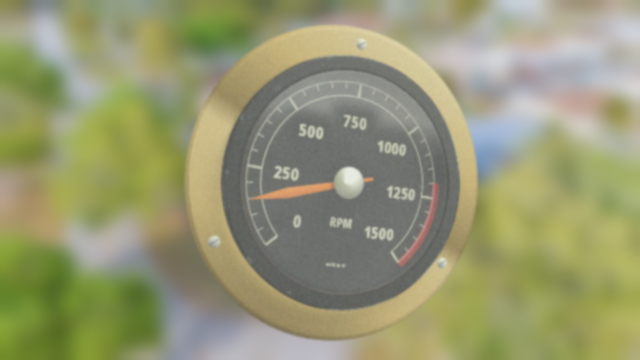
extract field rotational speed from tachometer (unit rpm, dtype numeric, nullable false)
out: 150 rpm
